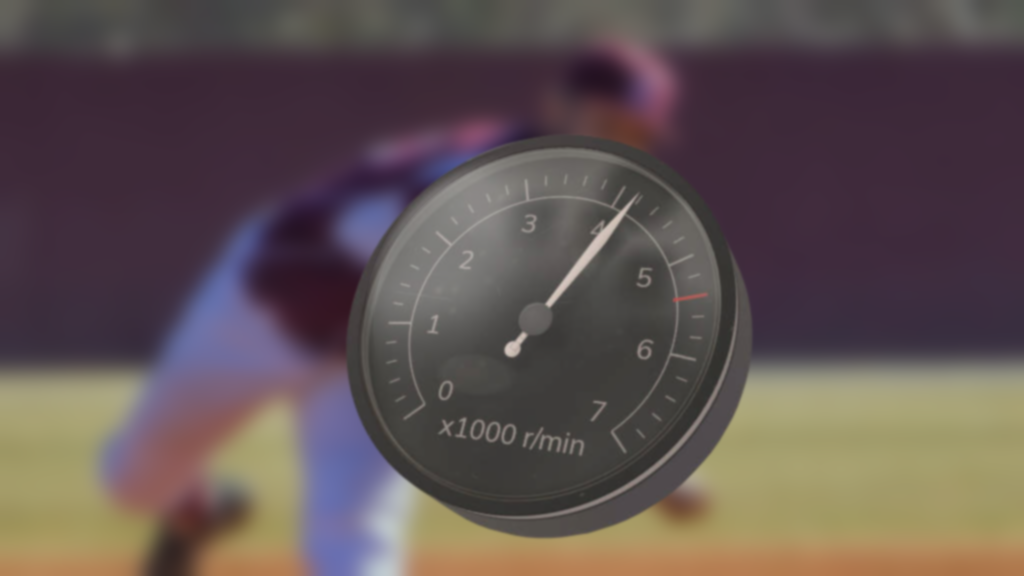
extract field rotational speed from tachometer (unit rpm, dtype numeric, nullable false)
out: 4200 rpm
